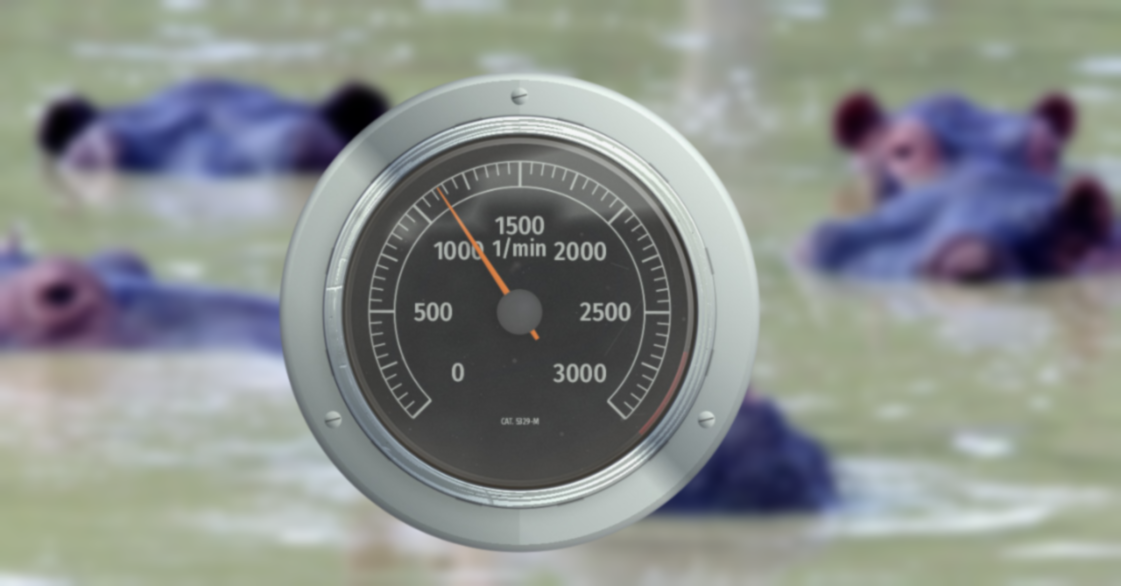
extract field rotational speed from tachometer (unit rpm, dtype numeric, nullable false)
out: 1125 rpm
